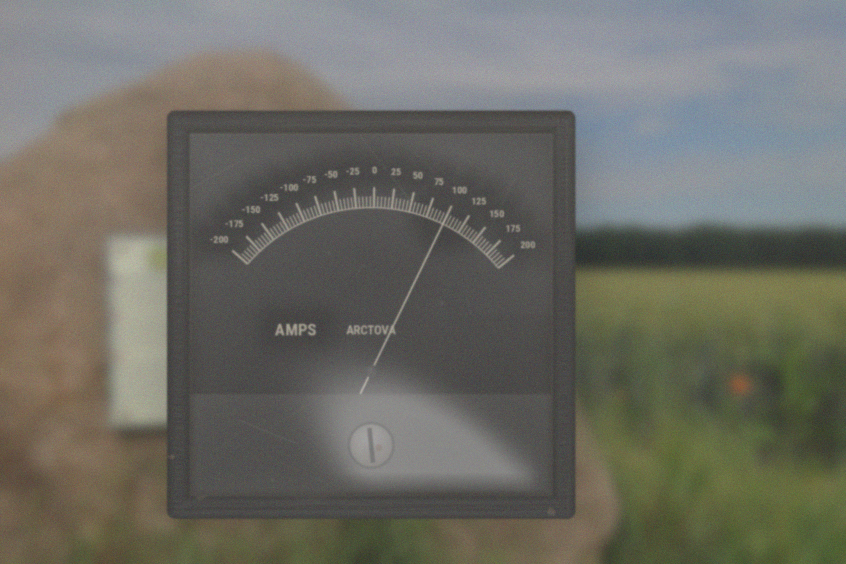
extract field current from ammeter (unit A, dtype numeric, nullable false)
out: 100 A
